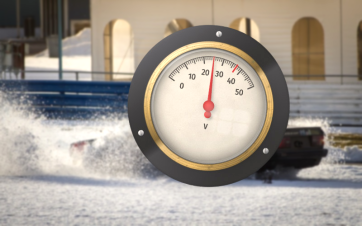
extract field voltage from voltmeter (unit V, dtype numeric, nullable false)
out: 25 V
